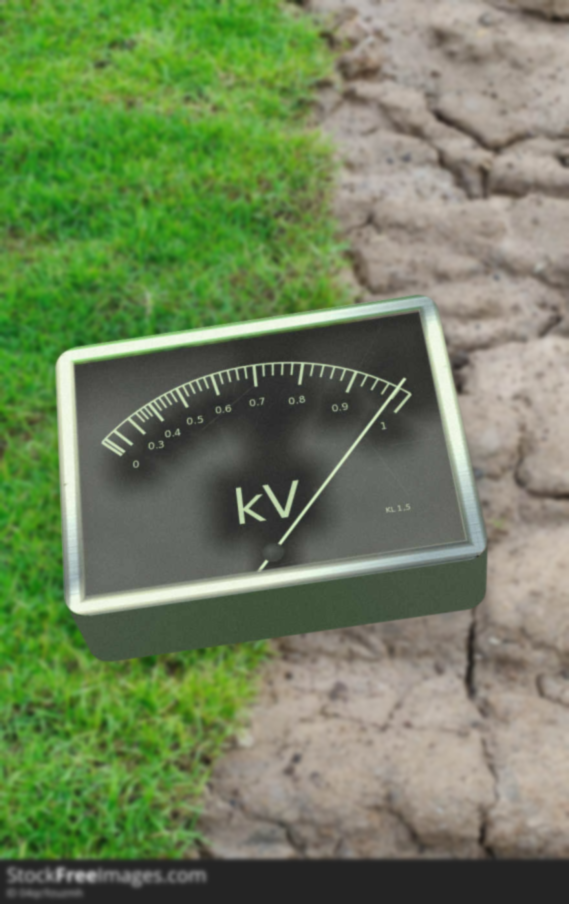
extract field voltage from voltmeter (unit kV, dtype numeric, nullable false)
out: 0.98 kV
